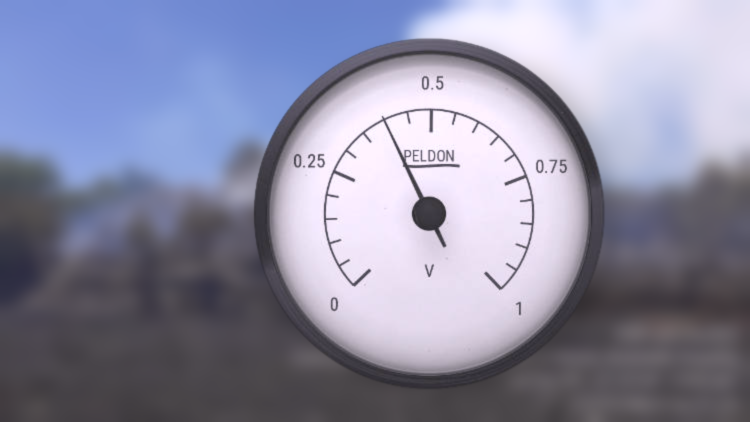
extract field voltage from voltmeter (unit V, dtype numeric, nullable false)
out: 0.4 V
